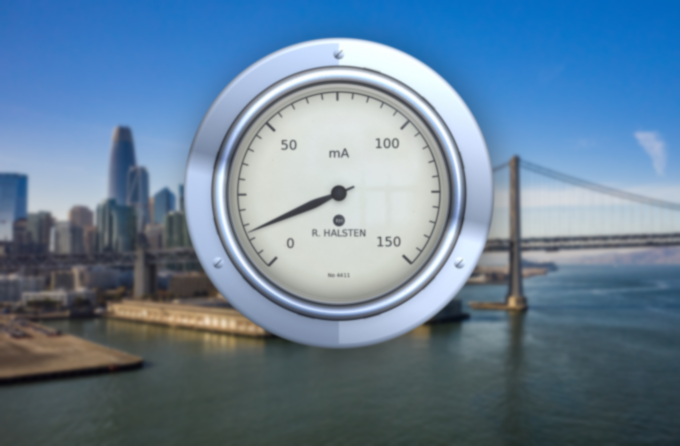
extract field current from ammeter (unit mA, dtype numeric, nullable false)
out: 12.5 mA
